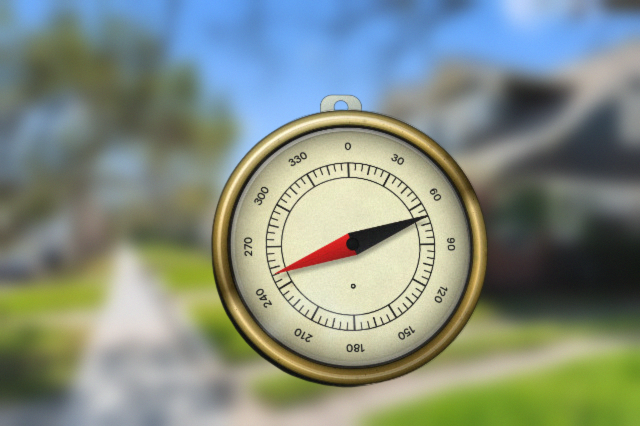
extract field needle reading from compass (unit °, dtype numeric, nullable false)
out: 250 °
